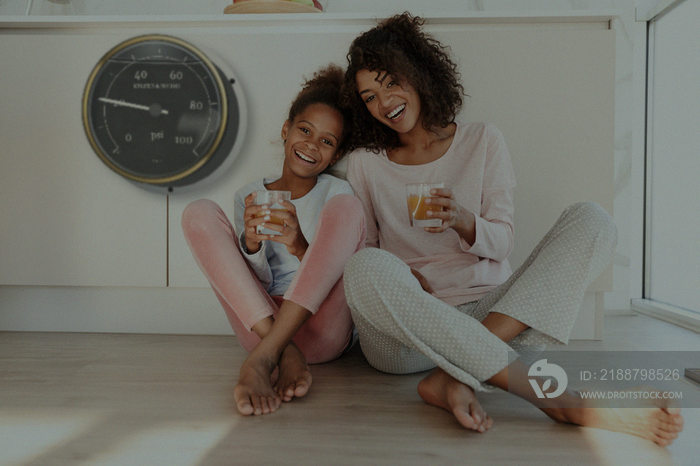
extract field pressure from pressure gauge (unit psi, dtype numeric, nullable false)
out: 20 psi
